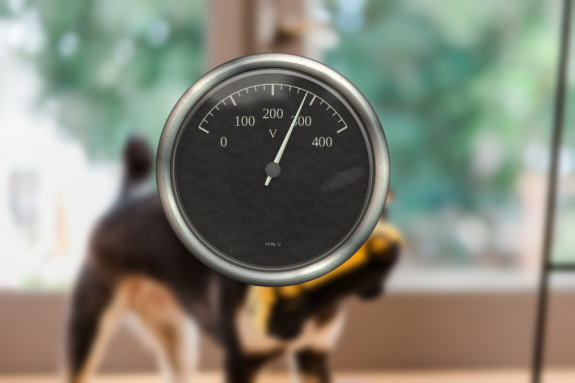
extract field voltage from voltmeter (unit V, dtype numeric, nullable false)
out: 280 V
